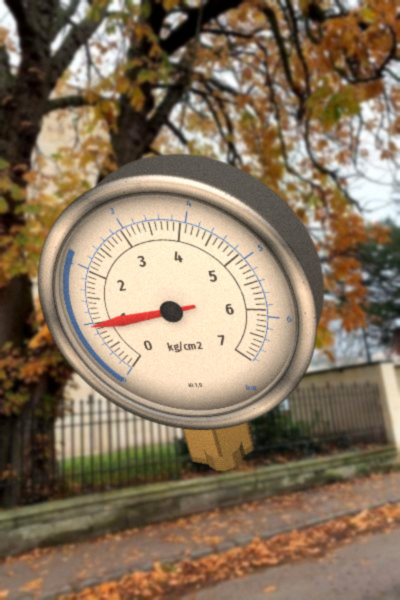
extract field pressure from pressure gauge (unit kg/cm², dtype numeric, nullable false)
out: 1 kg/cm²
